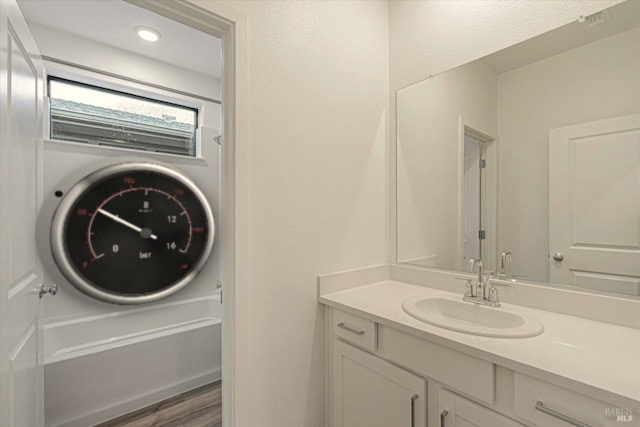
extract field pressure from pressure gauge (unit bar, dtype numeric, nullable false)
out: 4 bar
